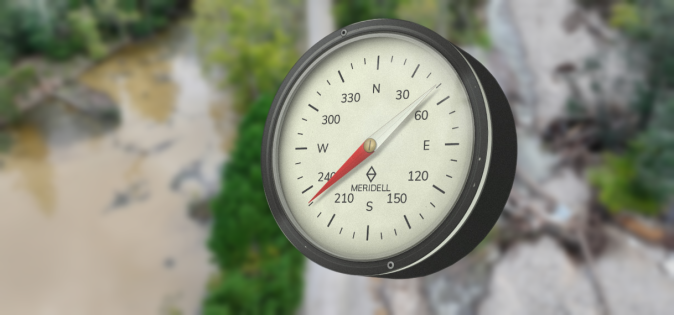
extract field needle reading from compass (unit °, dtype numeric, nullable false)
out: 230 °
